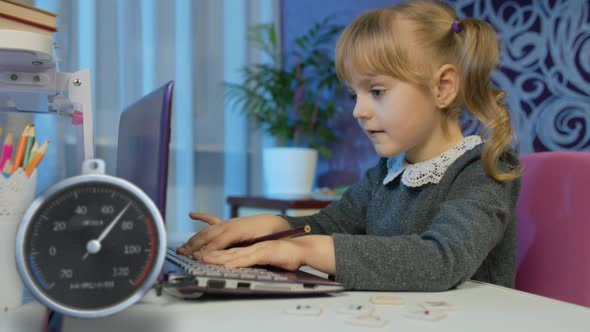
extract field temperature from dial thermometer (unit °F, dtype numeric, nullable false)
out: 70 °F
